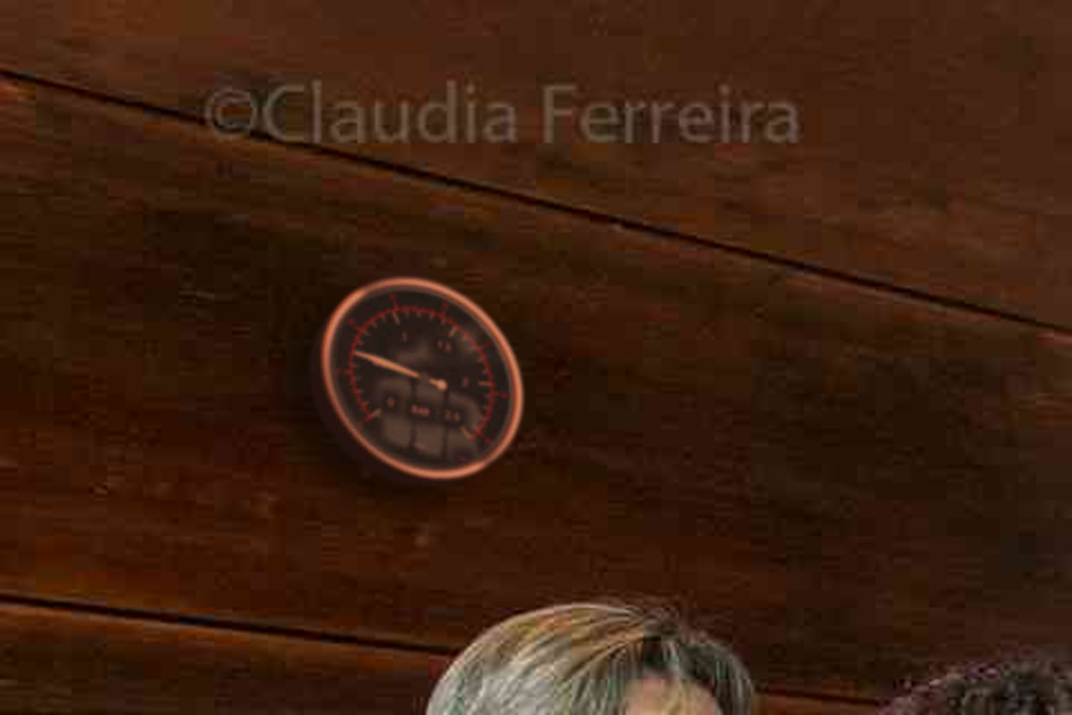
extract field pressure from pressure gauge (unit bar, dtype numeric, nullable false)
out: 0.5 bar
